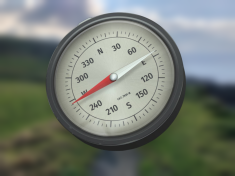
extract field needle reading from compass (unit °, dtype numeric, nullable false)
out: 265 °
